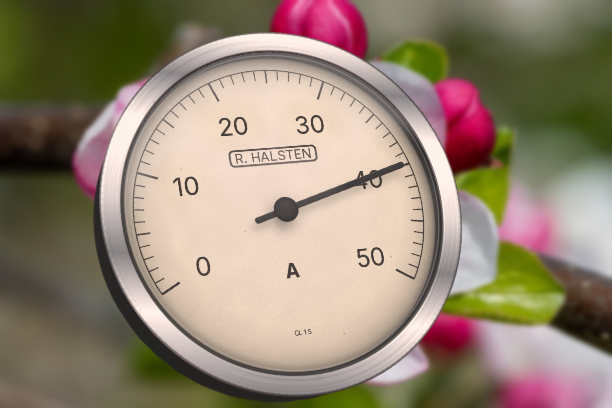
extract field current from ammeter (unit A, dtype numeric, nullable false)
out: 40 A
